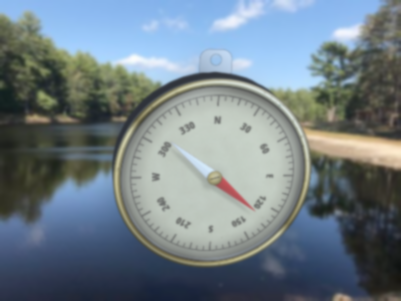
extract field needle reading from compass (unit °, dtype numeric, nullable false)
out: 130 °
